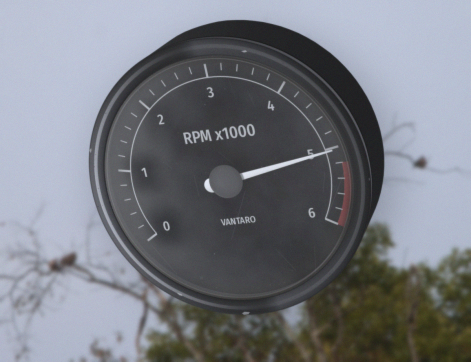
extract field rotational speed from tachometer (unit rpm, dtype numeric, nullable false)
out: 5000 rpm
